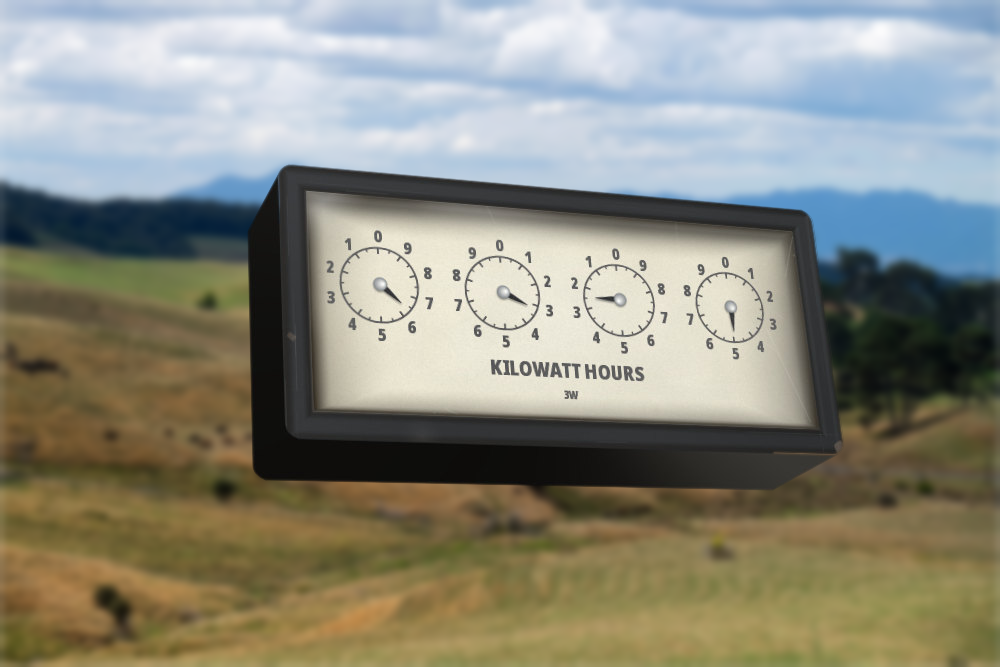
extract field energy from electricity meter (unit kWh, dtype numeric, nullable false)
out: 6325 kWh
